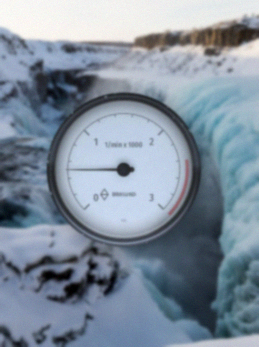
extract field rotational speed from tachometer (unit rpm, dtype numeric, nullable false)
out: 500 rpm
